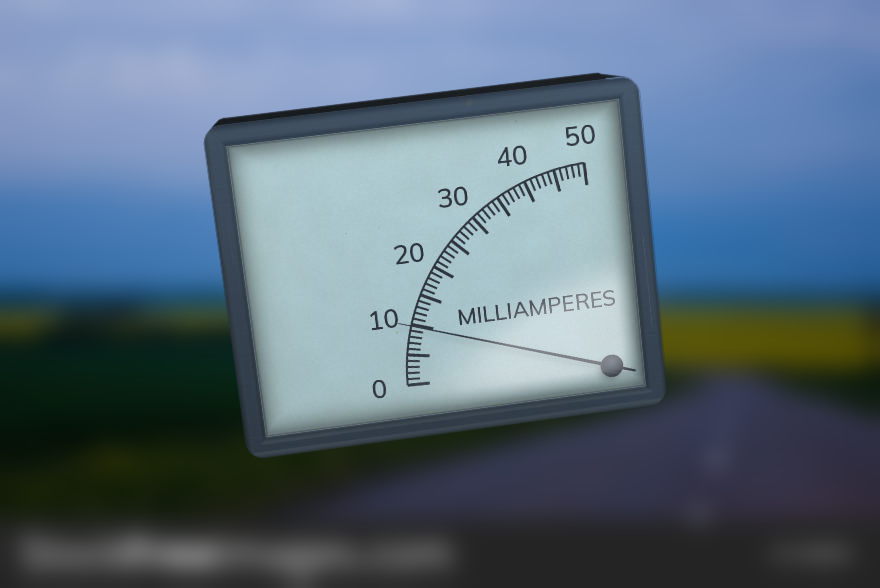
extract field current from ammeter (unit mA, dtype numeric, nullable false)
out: 10 mA
